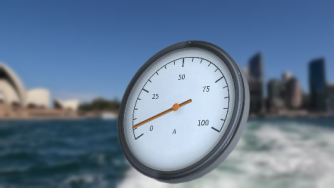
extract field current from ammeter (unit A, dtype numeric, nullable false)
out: 5 A
